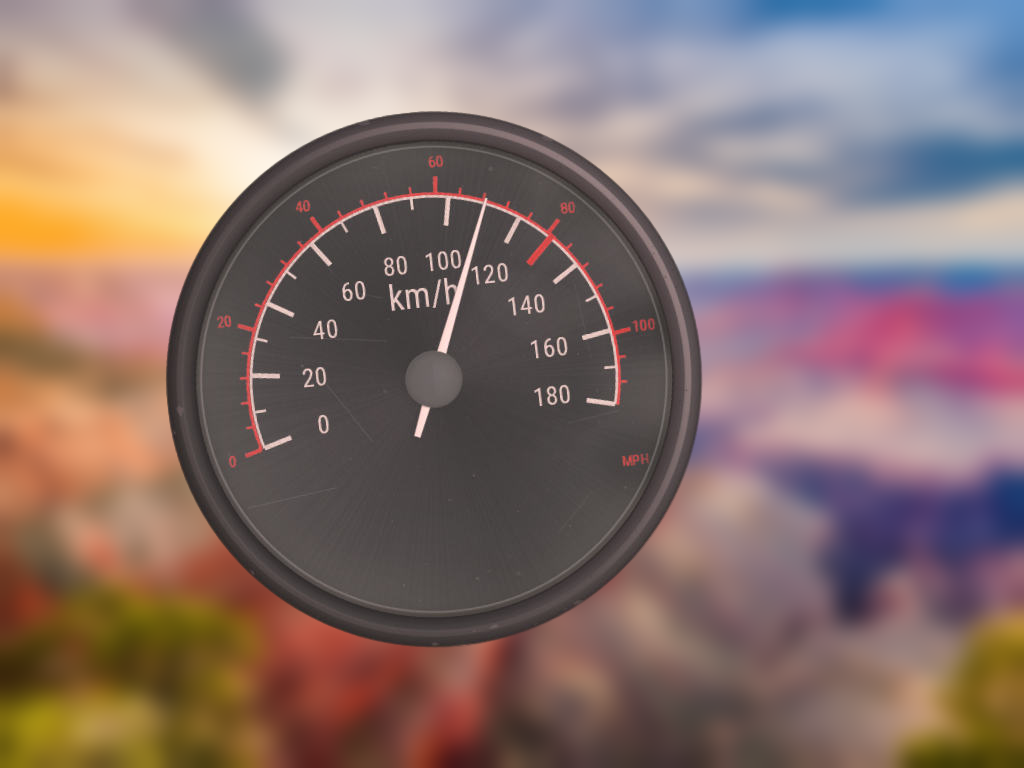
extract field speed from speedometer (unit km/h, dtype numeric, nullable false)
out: 110 km/h
